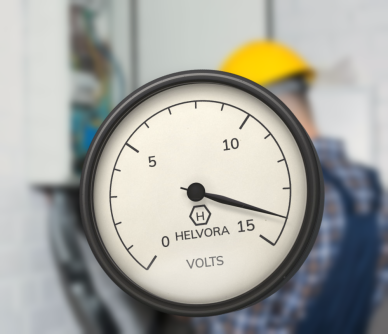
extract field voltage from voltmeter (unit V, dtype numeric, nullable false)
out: 14 V
